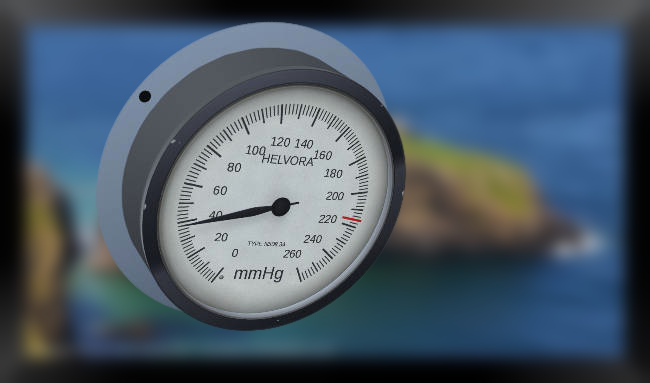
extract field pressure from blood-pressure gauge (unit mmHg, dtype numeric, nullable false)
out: 40 mmHg
